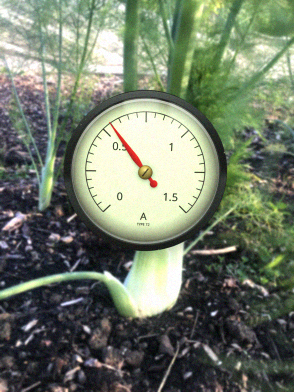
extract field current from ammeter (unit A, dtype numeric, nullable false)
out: 0.55 A
